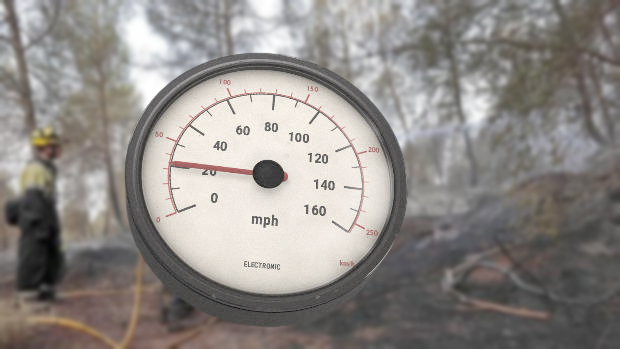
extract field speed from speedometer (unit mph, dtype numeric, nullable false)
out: 20 mph
